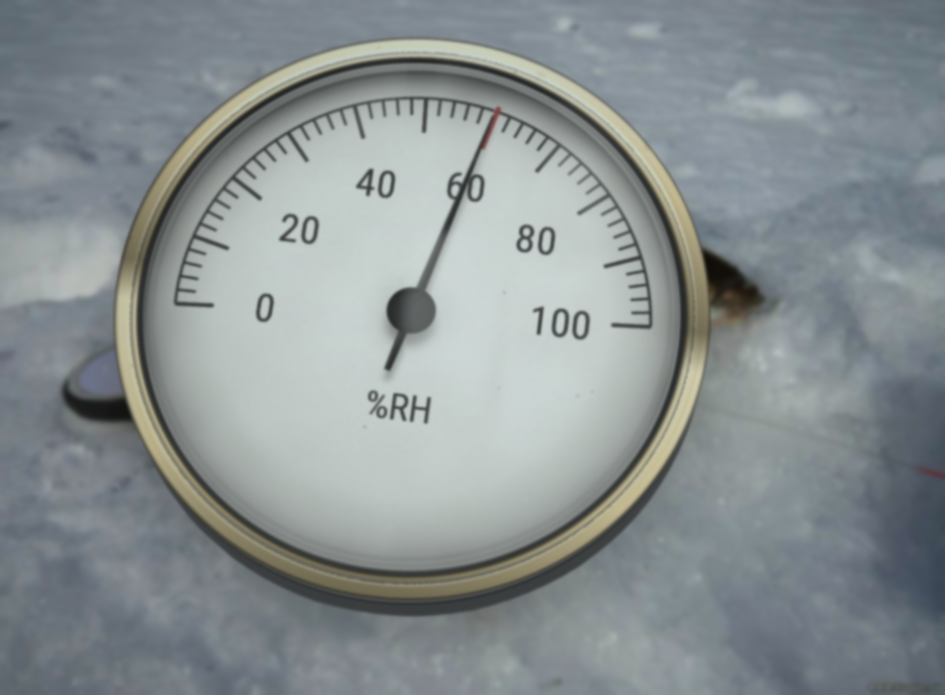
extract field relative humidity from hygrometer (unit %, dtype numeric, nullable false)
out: 60 %
